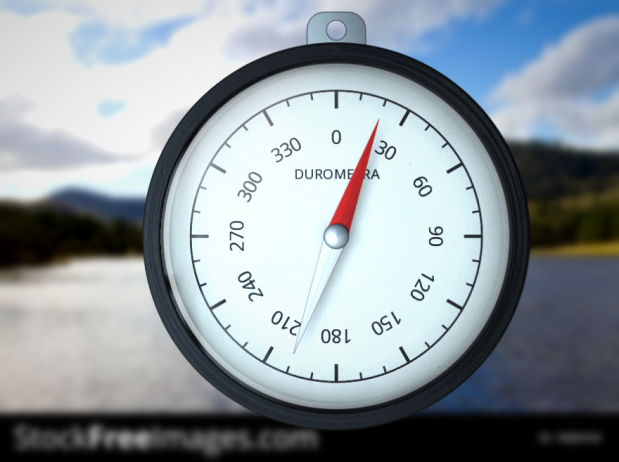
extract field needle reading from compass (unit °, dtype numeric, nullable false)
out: 20 °
